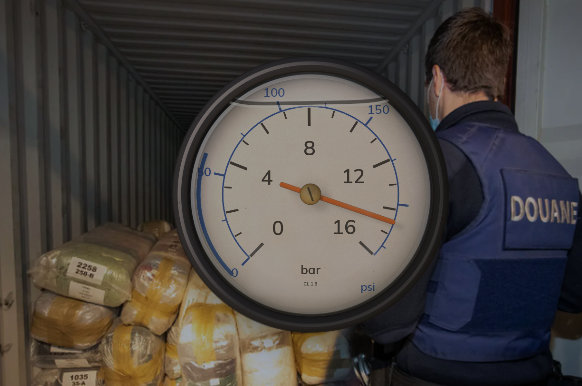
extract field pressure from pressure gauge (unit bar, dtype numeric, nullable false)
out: 14.5 bar
